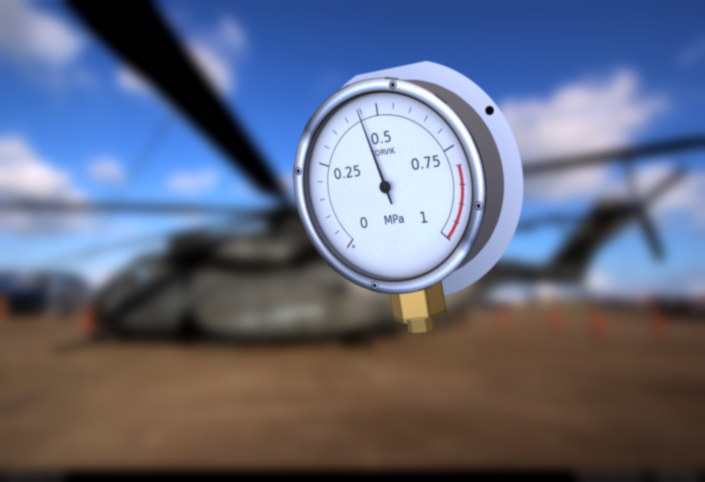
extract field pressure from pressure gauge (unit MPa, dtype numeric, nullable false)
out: 0.45 MPa
